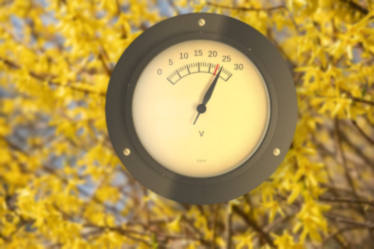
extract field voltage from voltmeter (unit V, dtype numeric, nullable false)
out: 25 V
